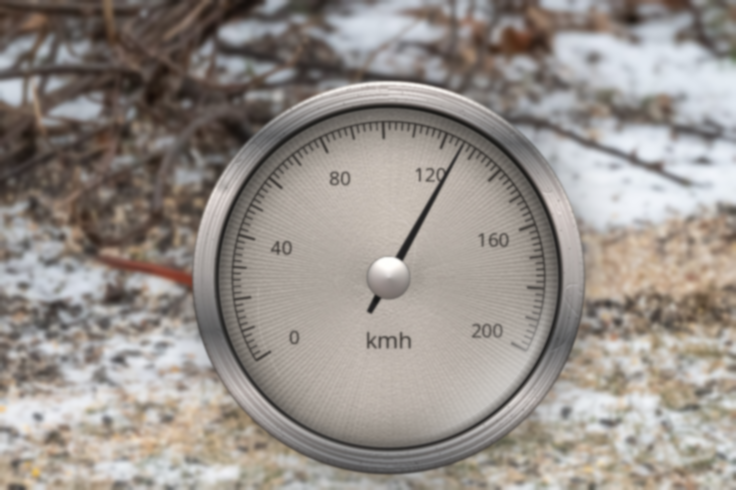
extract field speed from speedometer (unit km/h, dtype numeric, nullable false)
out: 126 km/h
